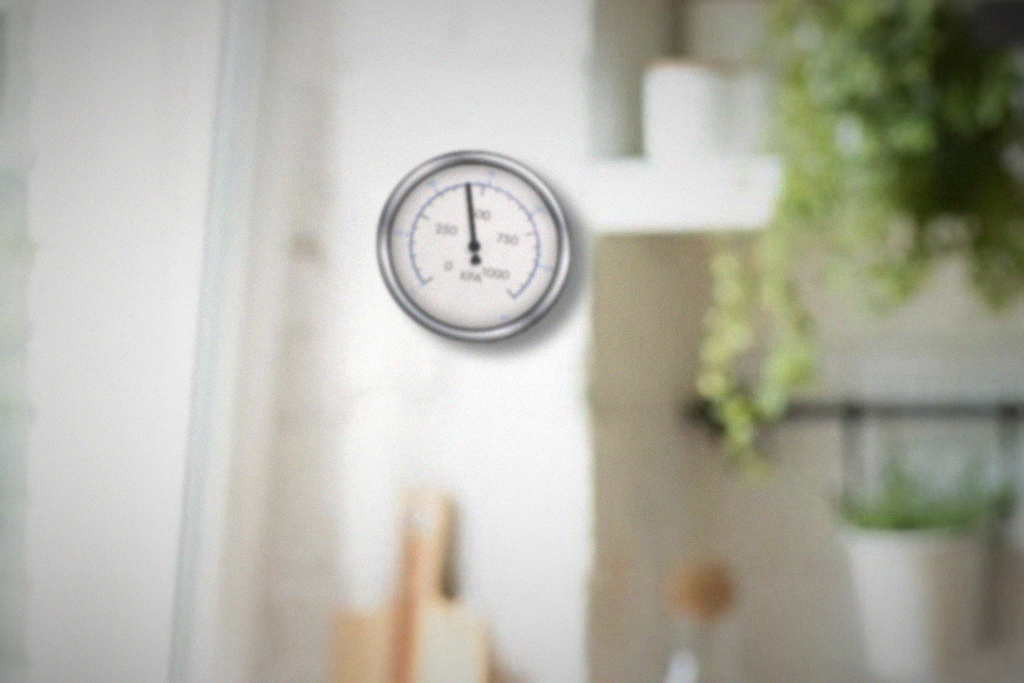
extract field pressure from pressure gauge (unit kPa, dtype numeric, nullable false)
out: 450 kPa
